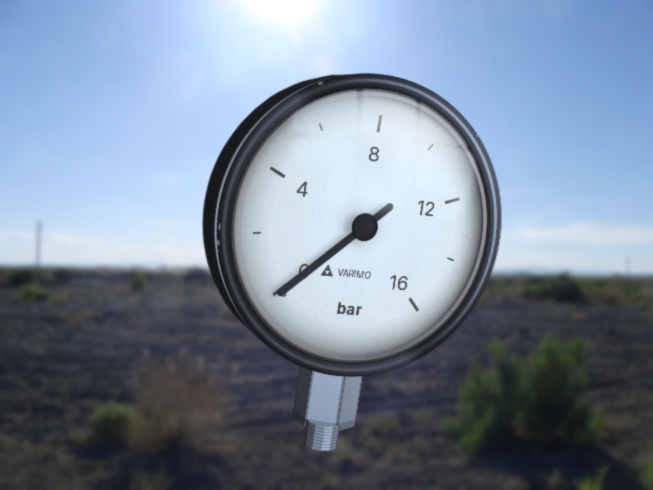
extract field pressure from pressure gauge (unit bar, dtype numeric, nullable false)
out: 0 bar
